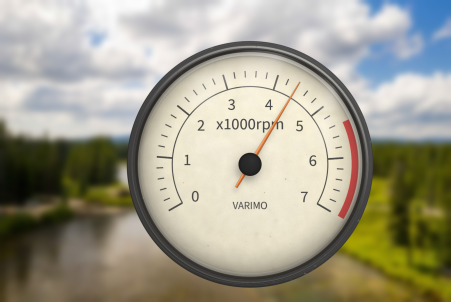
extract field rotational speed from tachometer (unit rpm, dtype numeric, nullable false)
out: 4400 rpm
